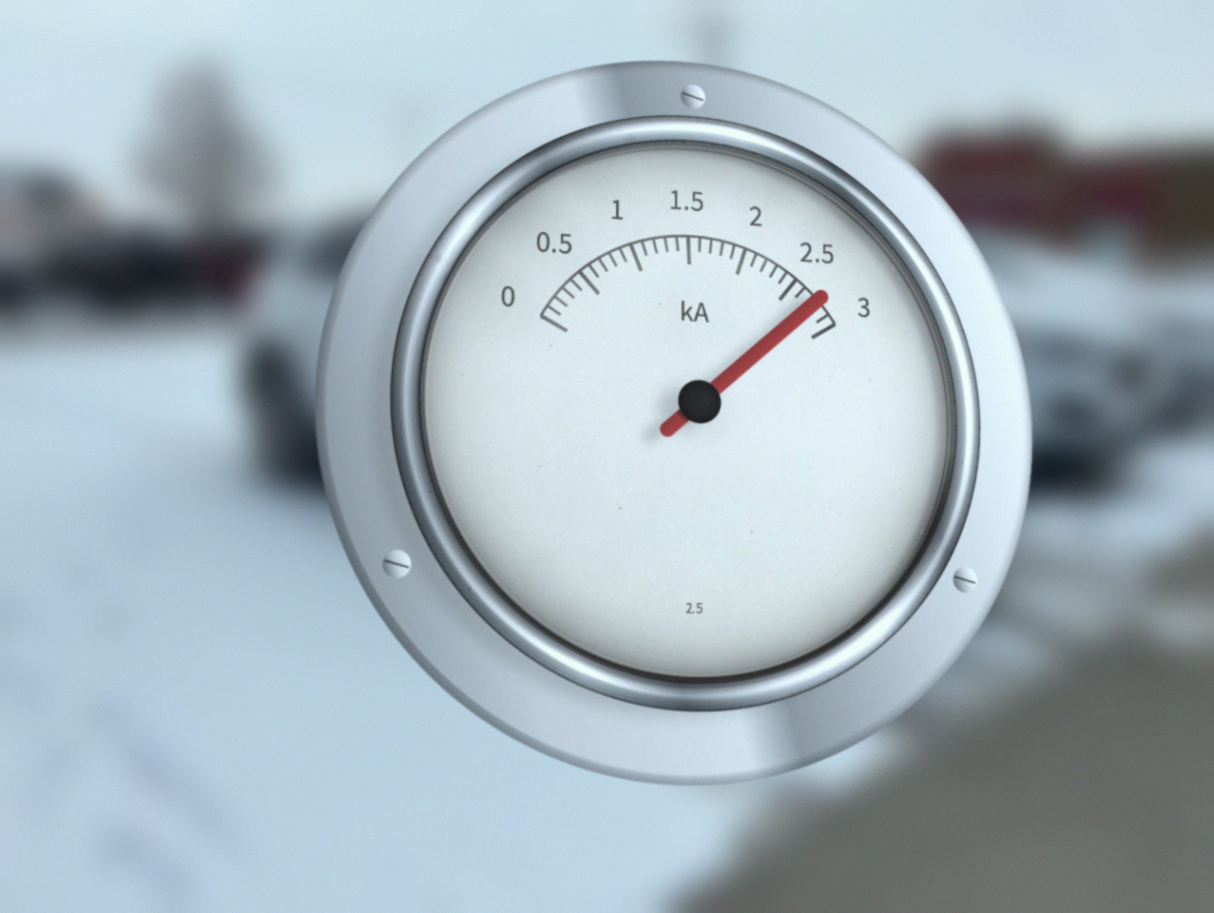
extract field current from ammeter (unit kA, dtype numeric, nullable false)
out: 2.75 kA
